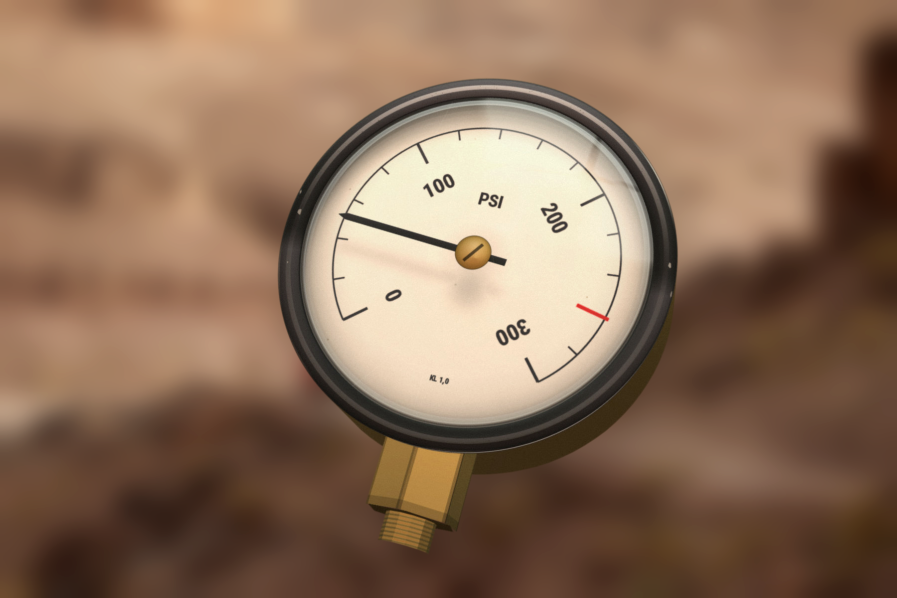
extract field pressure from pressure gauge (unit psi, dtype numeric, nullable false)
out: 50 psi
